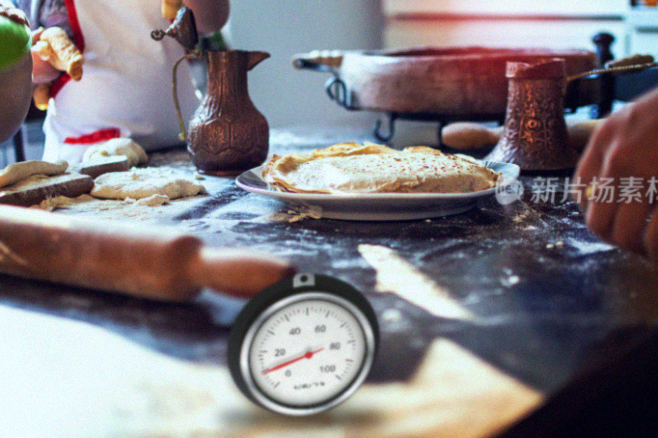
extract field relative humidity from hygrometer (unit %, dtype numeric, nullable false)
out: 10 %
